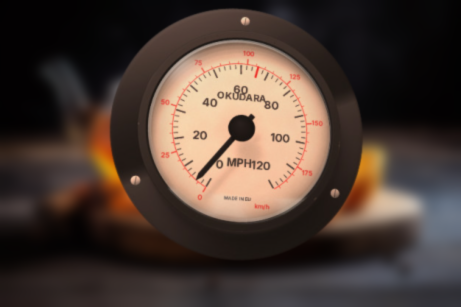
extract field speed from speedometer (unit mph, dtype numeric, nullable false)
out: 4 mph
